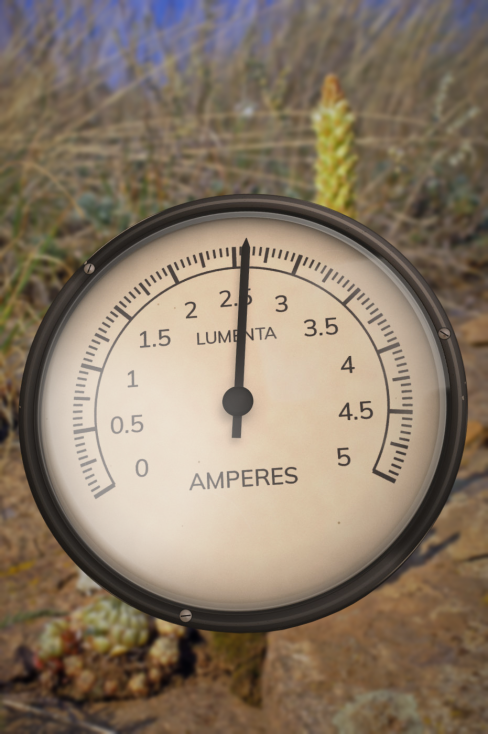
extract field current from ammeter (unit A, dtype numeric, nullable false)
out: 2.6 A
